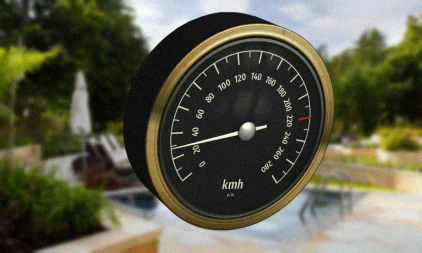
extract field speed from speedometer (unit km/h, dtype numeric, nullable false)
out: 30 km/h
